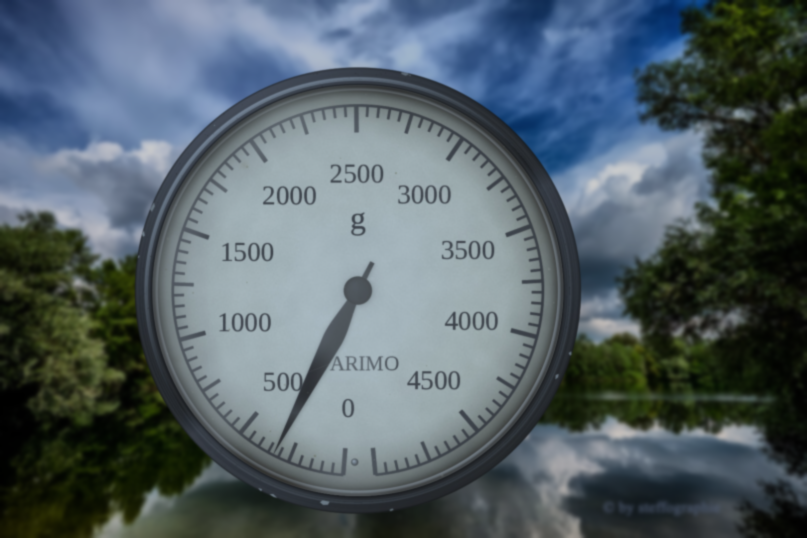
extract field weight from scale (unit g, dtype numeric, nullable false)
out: 325 g
